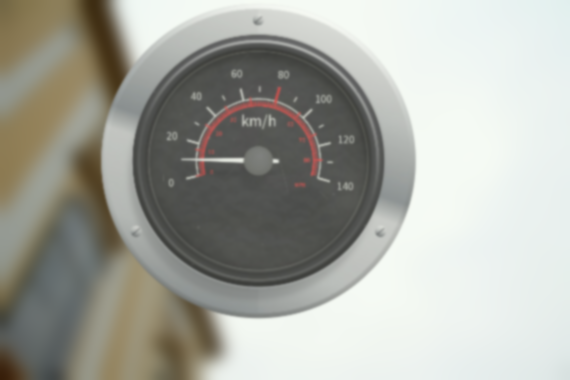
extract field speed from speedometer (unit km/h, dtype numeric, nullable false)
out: 10 km/h
